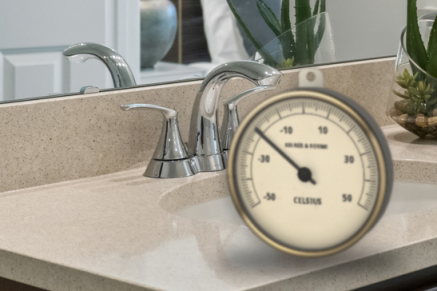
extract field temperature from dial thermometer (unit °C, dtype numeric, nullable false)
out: -20 °C
